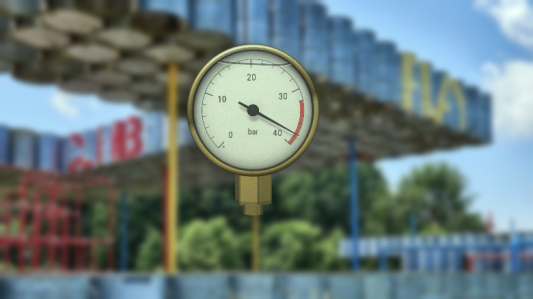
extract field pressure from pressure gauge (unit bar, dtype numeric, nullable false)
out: 38 bar
